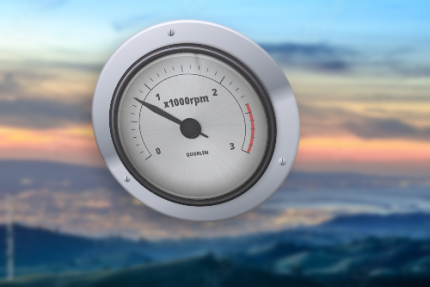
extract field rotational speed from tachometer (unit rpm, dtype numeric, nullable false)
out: 800 rpm
